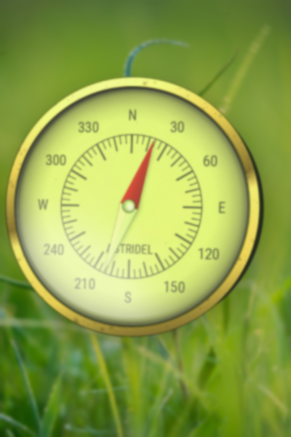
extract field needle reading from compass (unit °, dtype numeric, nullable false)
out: 20 °
